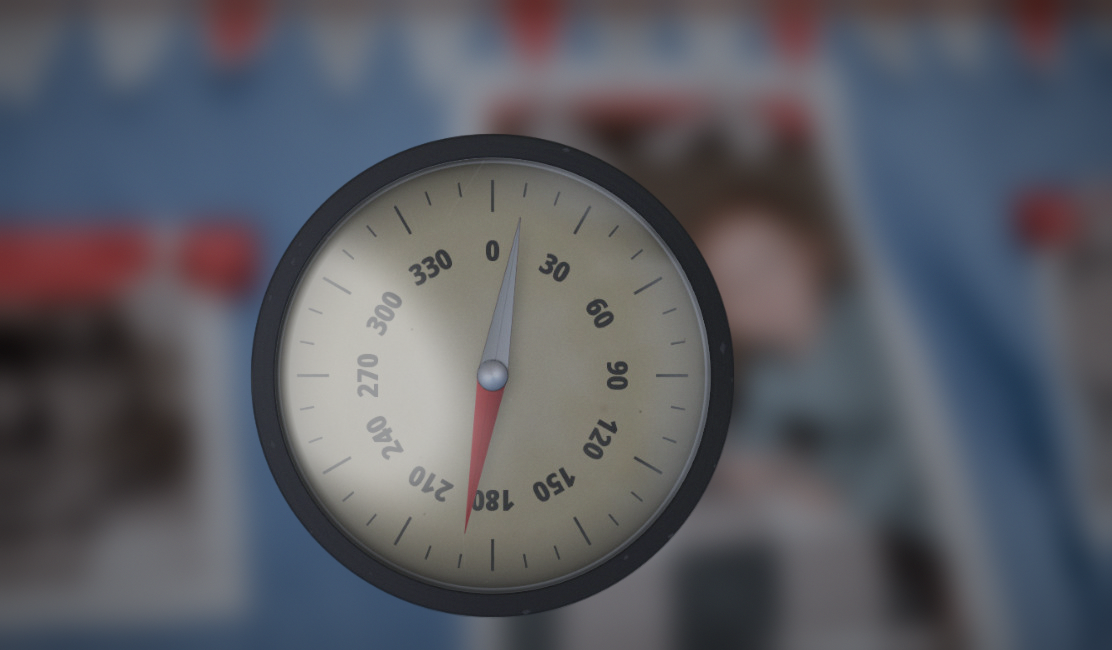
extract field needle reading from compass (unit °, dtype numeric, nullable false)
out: 190 °
